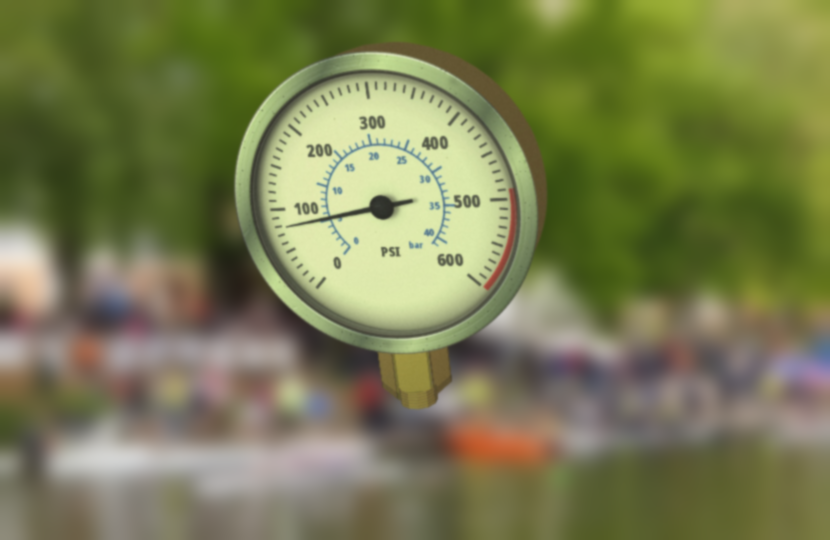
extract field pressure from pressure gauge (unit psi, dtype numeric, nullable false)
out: 80 psi
